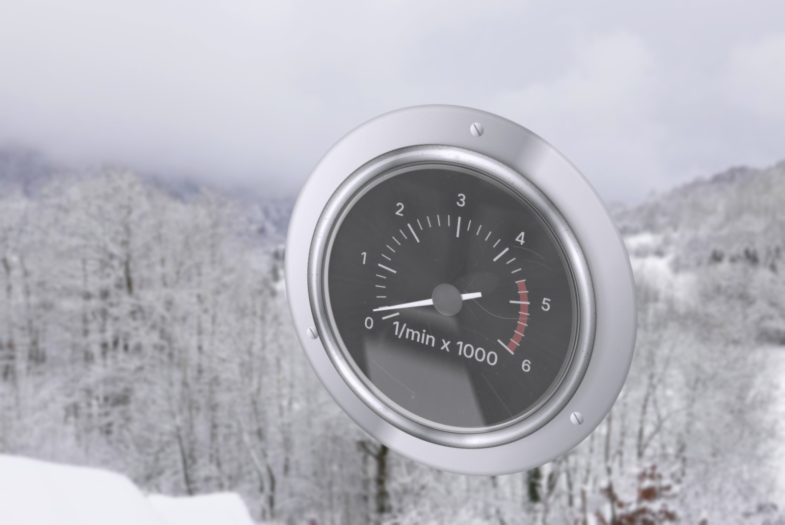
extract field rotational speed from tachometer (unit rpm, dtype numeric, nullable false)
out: 200 rpm
